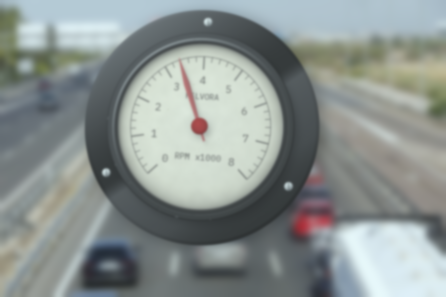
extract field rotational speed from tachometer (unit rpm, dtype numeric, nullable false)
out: 3400 rpm
